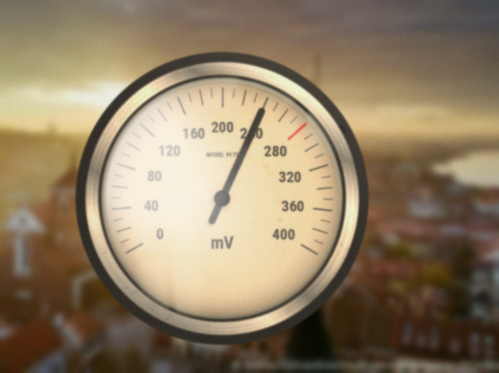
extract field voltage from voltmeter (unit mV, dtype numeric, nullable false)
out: 240 mV
